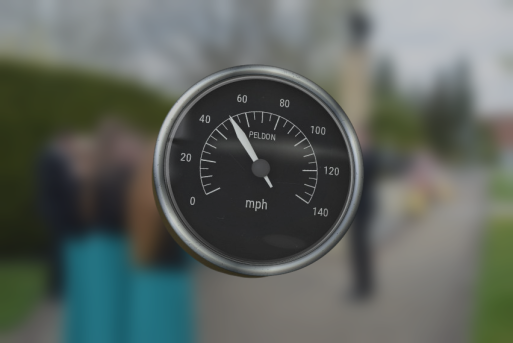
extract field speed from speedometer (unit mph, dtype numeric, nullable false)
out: 50 mph
